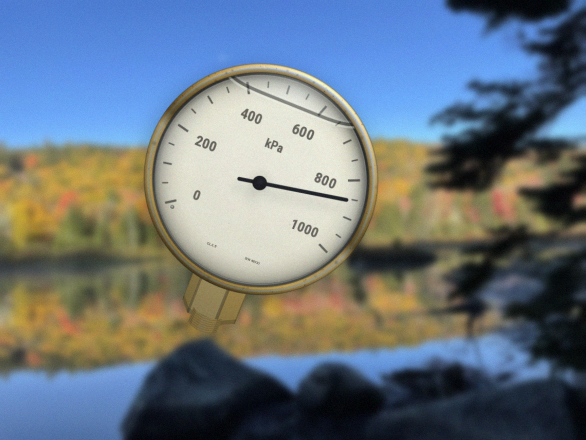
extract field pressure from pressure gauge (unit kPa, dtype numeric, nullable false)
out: 850 kPa
